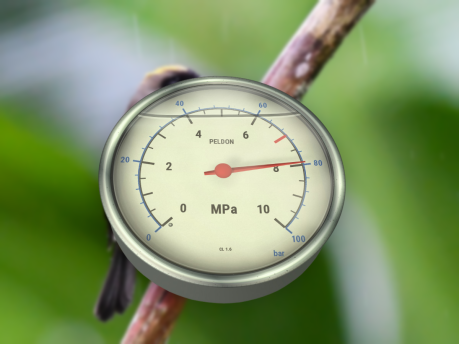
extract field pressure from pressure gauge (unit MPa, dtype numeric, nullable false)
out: 8 MPa
